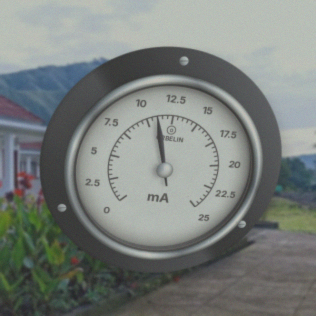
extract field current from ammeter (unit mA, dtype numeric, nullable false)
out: 11 mA
